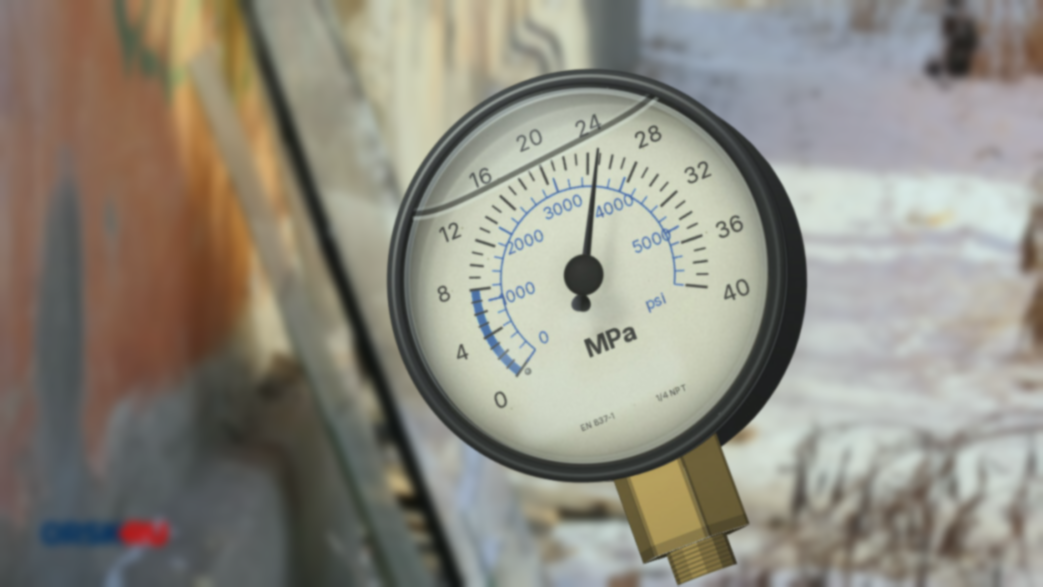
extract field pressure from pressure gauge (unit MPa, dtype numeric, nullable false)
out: 25 MPa
